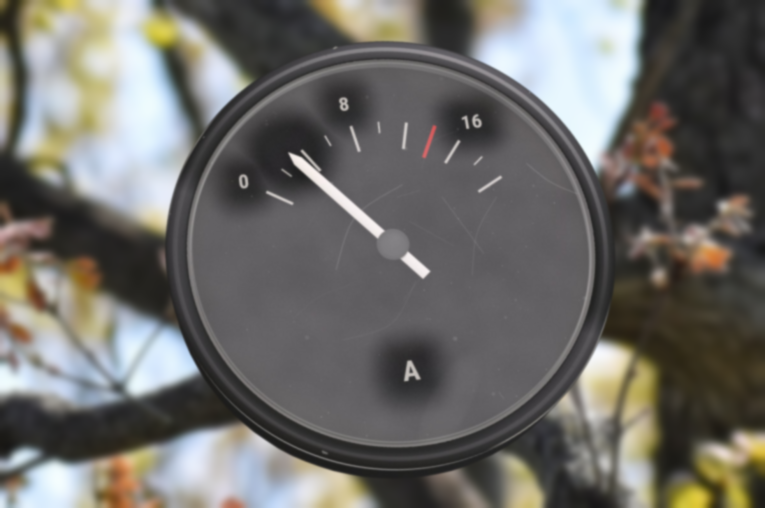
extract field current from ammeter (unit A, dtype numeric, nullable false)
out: 3 A
